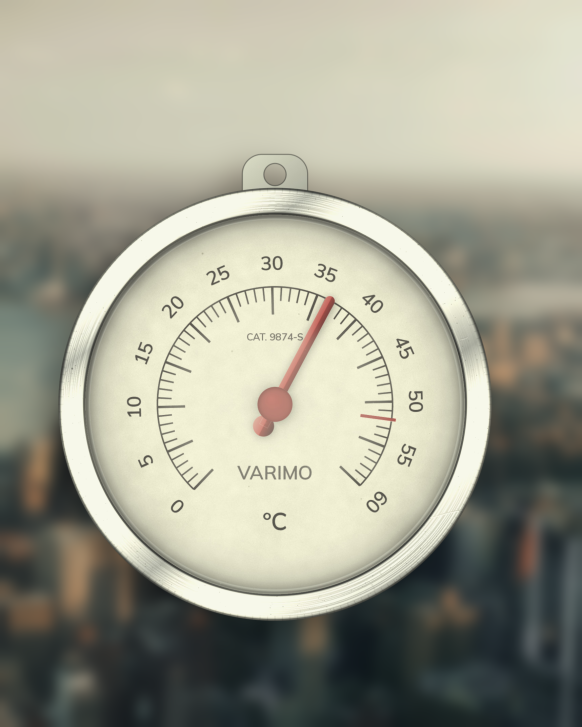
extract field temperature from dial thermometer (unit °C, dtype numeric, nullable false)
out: 36.5 °C
